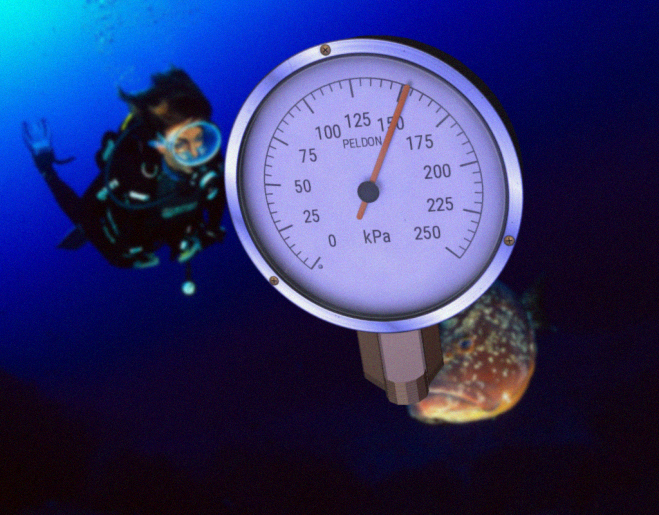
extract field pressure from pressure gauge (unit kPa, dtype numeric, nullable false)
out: 152.5 kPa
